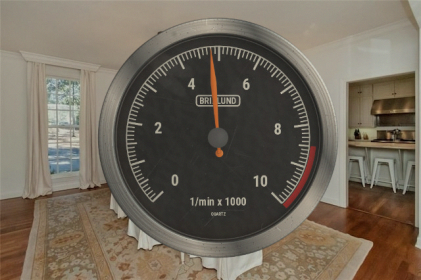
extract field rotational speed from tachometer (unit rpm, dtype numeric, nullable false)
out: 4800 rpm
